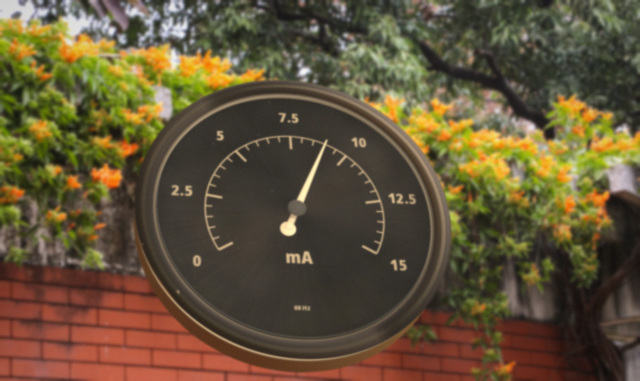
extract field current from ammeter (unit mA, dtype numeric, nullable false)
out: 9 mA
